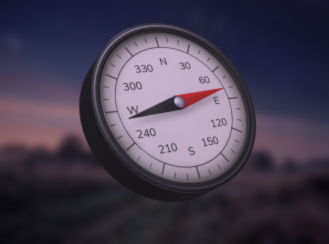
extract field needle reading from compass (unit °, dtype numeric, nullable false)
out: 80 °
